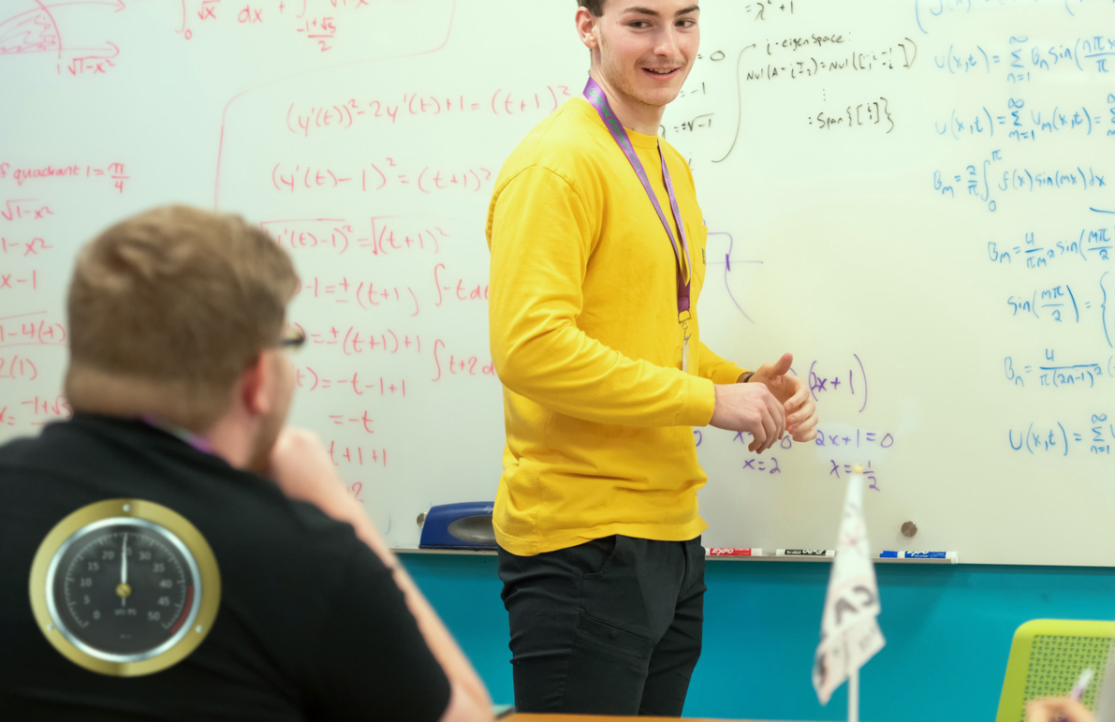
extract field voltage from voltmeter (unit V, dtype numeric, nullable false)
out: 25 V
